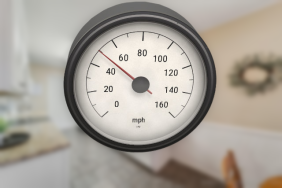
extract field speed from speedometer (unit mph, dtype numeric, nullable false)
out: 50 mph
